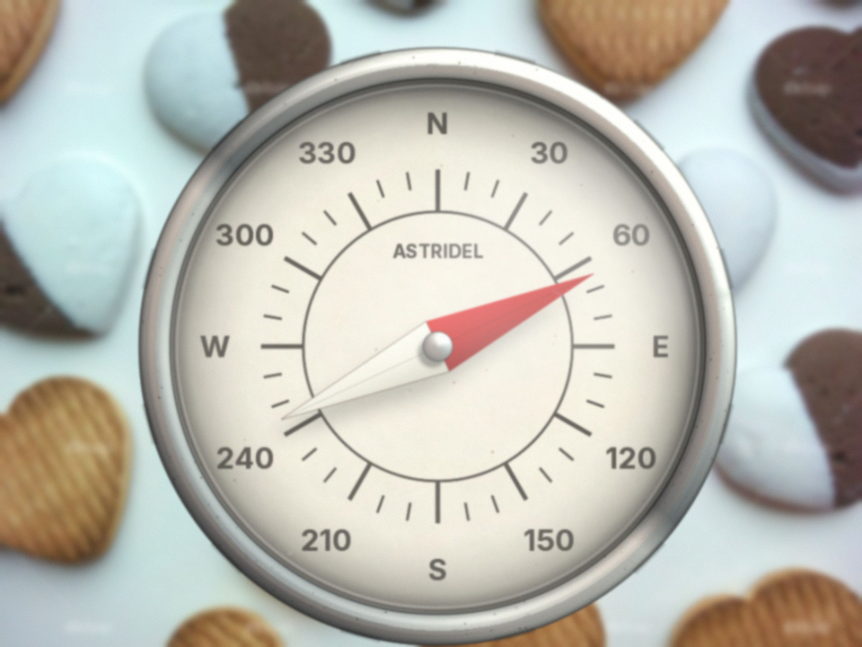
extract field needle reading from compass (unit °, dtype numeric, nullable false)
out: 65 °
